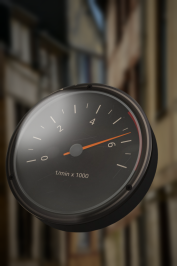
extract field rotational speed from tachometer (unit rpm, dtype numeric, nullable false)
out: 5750 rpm
